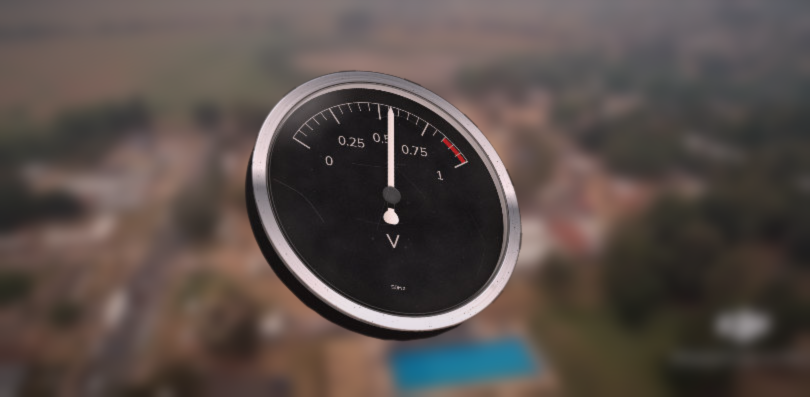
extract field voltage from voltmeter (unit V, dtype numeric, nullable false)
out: 0.55 V
